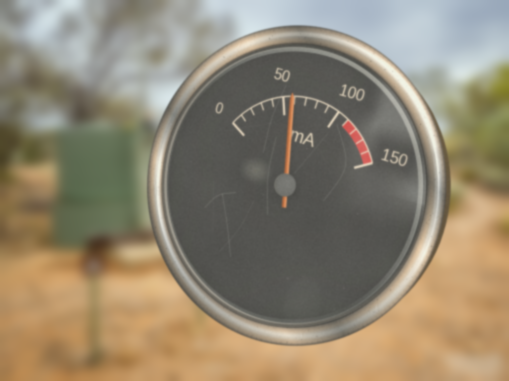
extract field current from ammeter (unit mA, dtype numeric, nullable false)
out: 60 mA
